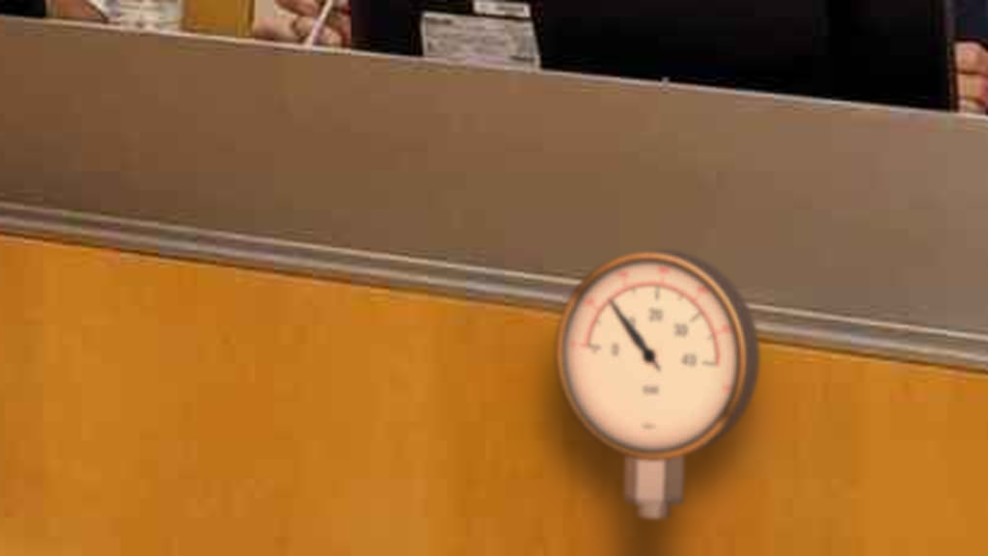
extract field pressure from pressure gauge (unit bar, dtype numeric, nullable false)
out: 10 bar
